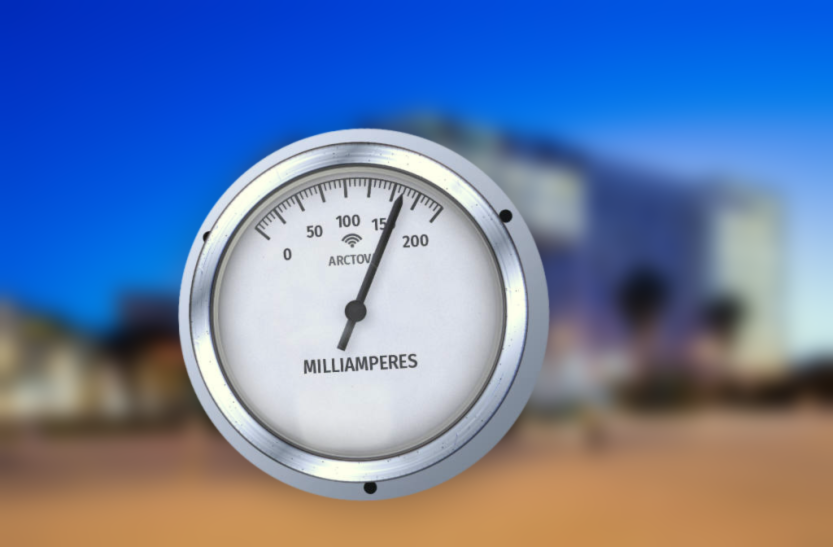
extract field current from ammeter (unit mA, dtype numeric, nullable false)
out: 160 mA
